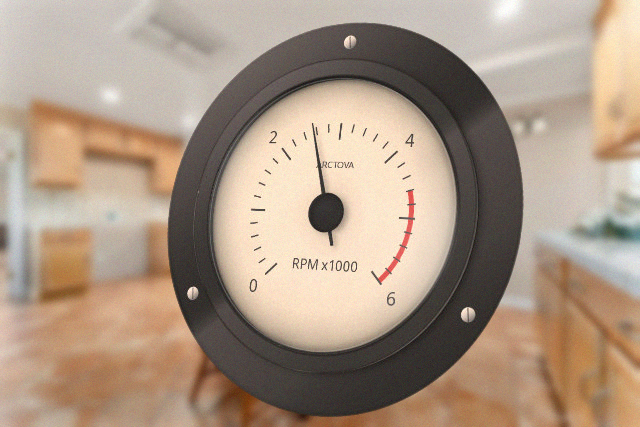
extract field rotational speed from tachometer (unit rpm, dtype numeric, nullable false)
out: 2600 rpm
